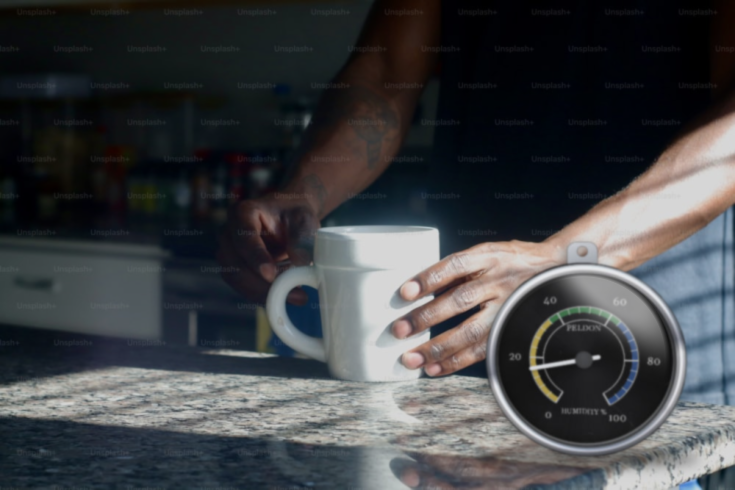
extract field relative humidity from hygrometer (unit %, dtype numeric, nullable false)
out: 16 %
